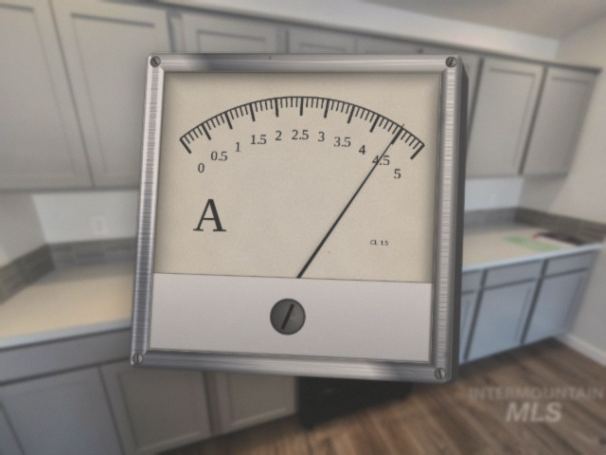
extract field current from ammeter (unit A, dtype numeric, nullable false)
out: 4.5 A
